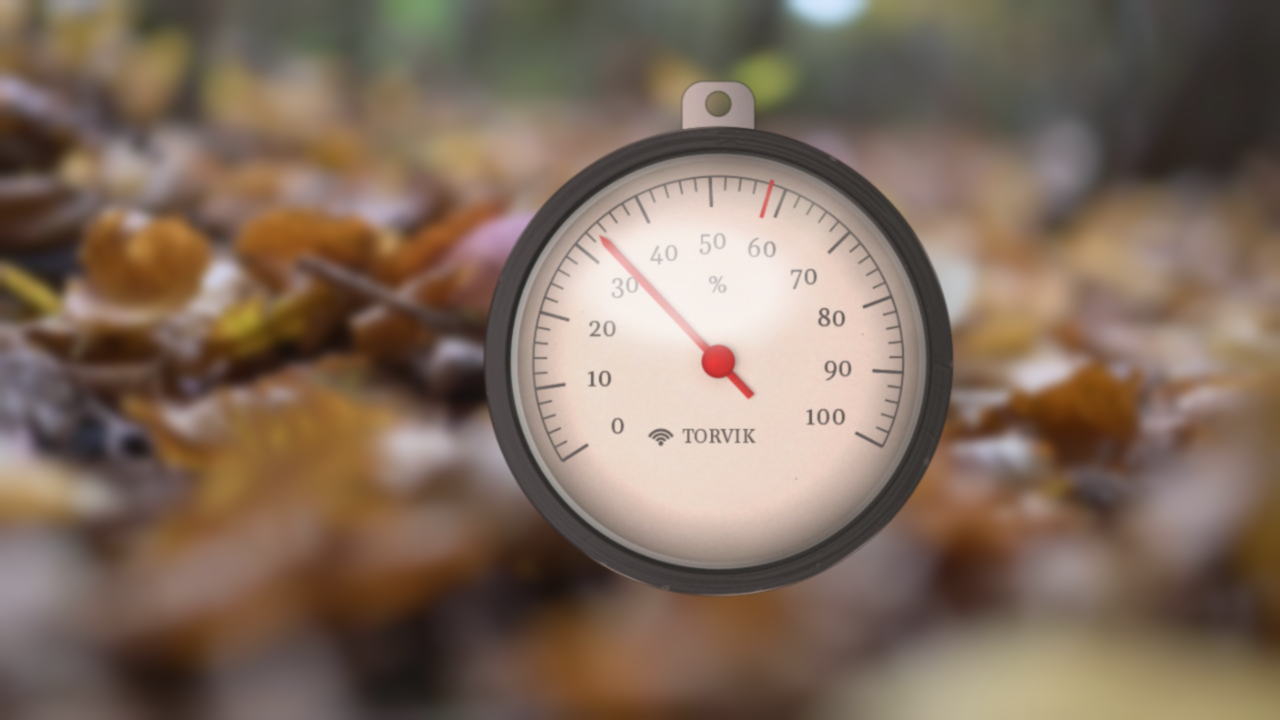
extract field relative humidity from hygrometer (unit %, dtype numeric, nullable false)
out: 33 %
